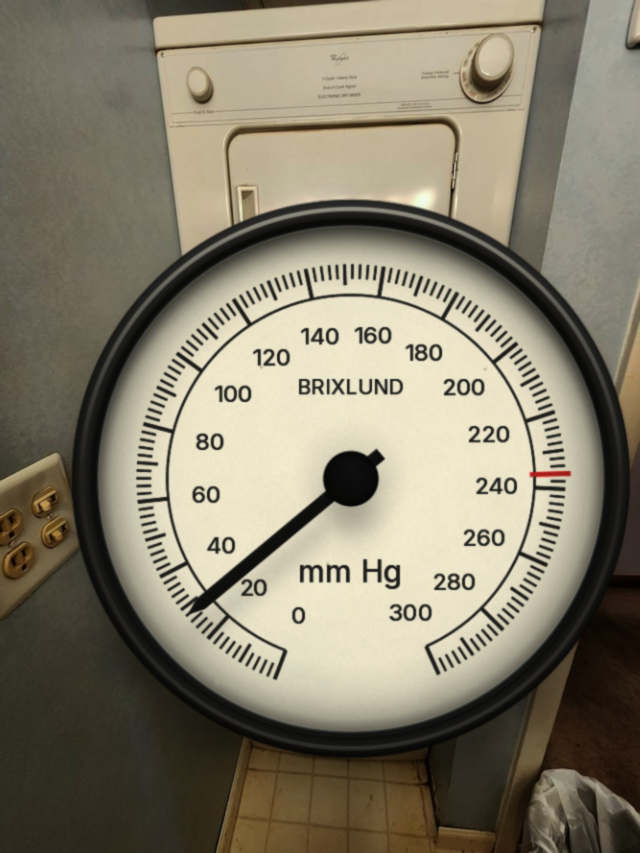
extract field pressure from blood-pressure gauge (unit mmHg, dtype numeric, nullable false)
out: 28 mmHg
